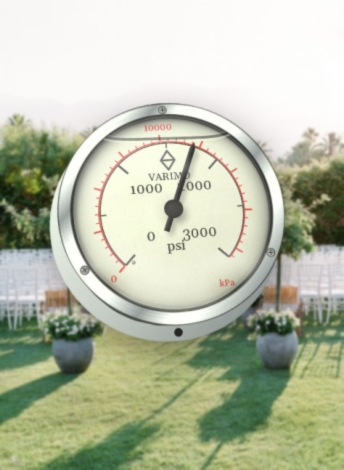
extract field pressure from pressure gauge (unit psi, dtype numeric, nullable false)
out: 1750 psi
